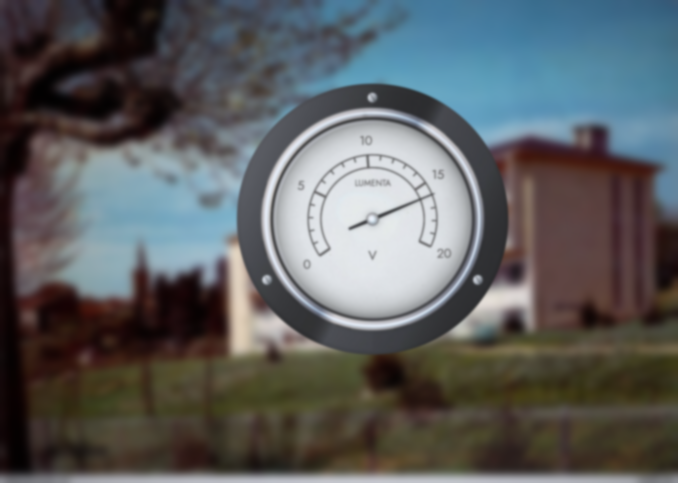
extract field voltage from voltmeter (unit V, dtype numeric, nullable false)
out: 16 V
